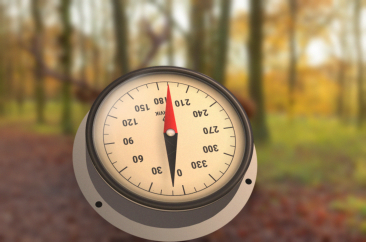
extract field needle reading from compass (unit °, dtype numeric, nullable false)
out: 190 °
